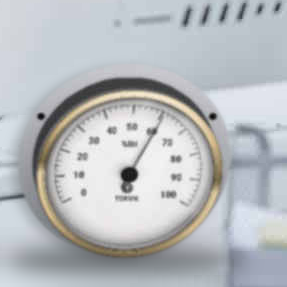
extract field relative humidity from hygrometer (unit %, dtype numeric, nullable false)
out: 60 %
